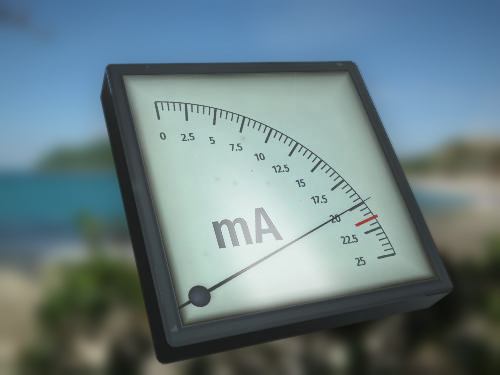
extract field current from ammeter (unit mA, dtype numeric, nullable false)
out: 20 mA
